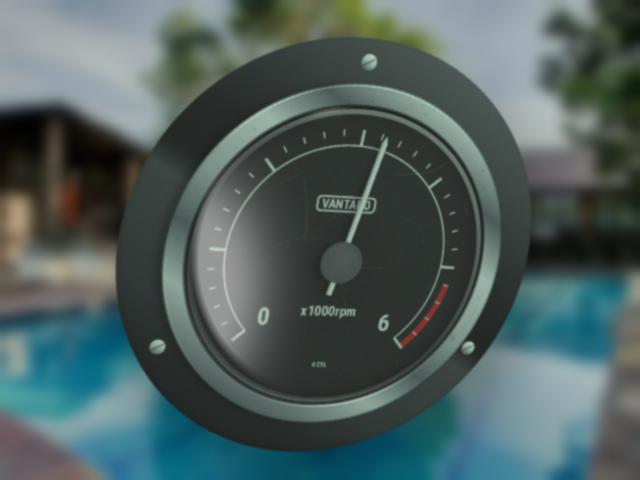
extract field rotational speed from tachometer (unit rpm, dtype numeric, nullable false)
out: 3200 rpm
